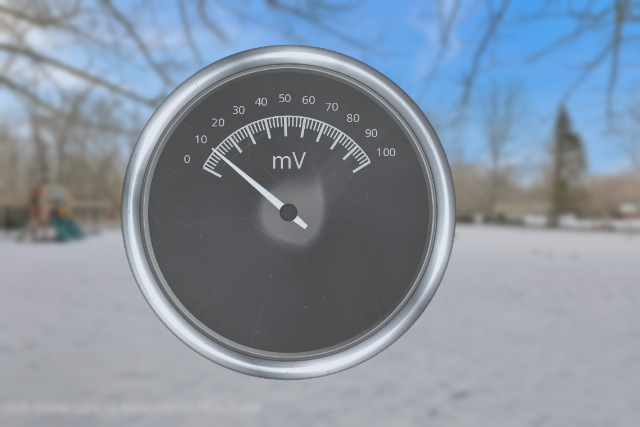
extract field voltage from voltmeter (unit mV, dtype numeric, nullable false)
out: 10 mV
